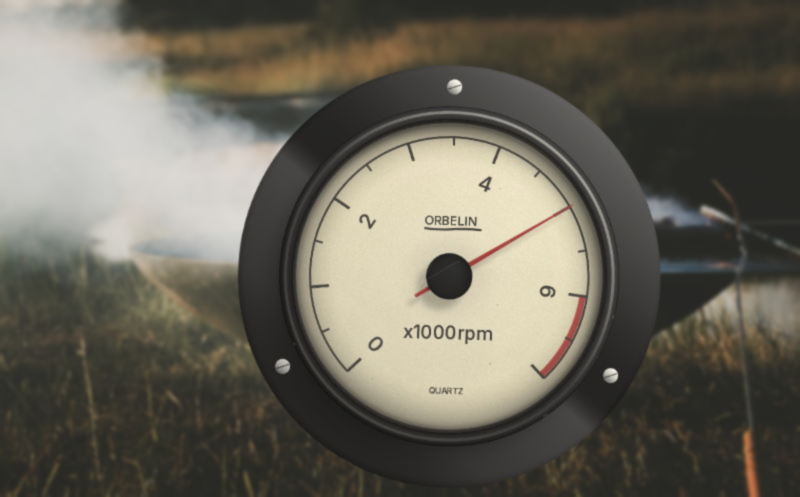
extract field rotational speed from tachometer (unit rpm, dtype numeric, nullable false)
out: 5000 rpm
